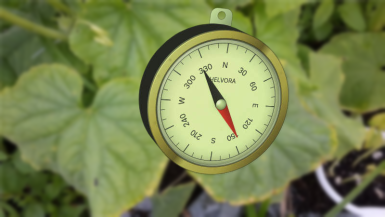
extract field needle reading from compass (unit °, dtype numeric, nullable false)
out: 145 °
